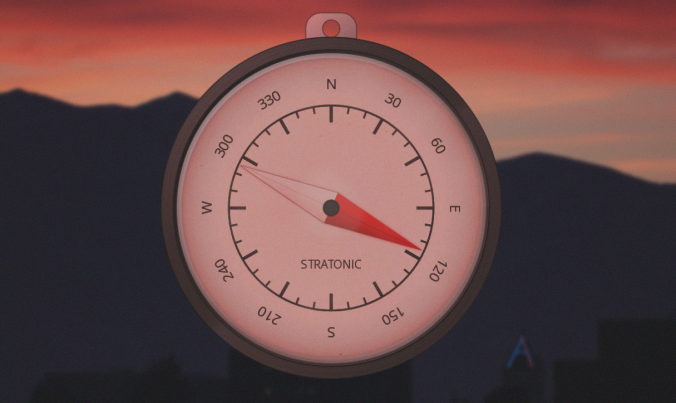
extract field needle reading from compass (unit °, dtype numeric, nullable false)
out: 115 °
